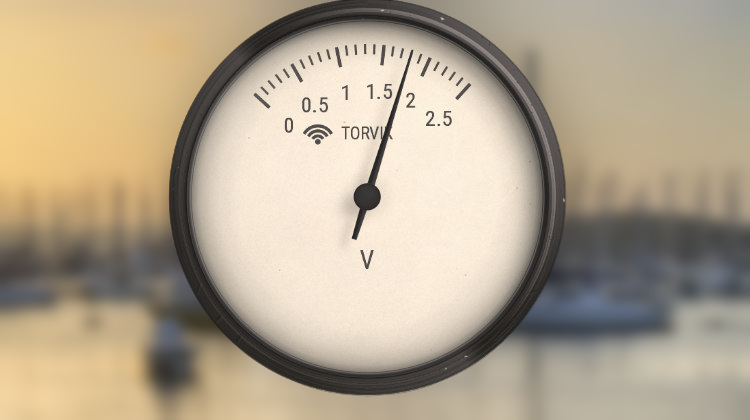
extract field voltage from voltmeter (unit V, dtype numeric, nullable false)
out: 1.8 V
